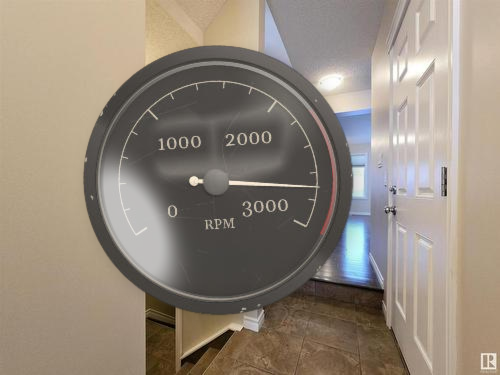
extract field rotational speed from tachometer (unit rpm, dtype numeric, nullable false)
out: 2700 rpm
